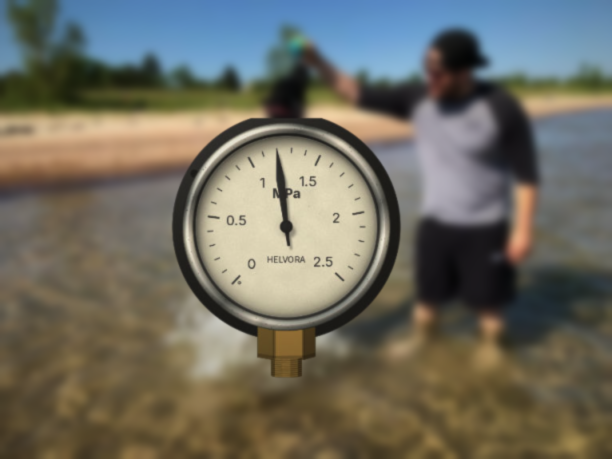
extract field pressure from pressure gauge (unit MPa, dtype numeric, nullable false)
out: 1.2 MPa
